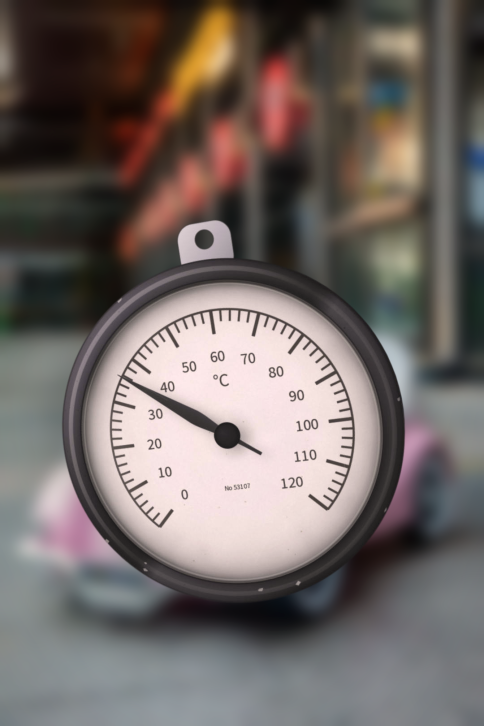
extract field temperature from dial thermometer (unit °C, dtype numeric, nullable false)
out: 36 °C
